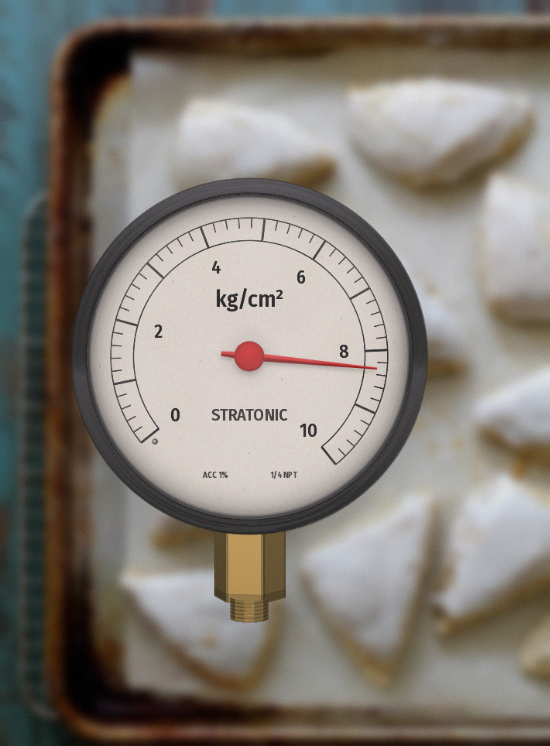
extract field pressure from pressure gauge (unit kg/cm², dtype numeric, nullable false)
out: 8.3 kg/cm²
